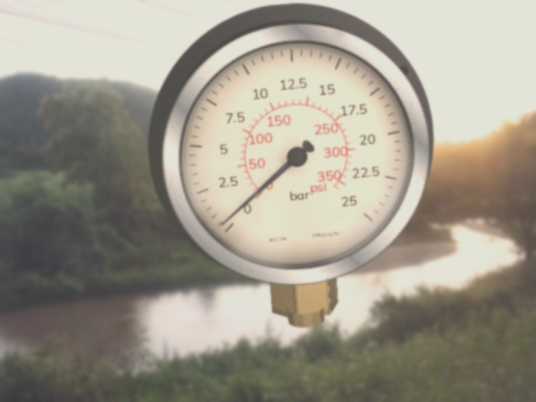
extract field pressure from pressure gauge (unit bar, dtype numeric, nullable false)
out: 0.5 bar
